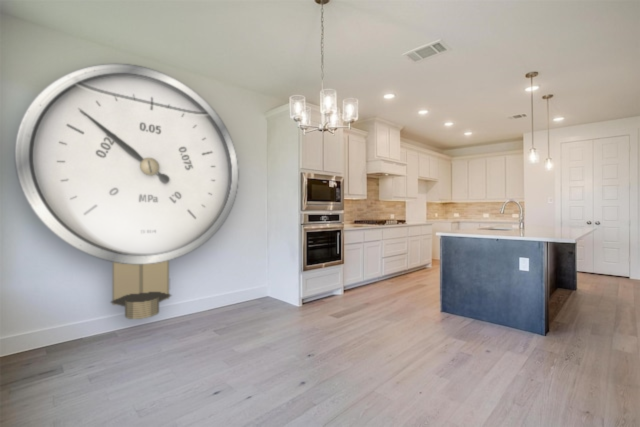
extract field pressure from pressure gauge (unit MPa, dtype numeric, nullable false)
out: 0.03 MPa
